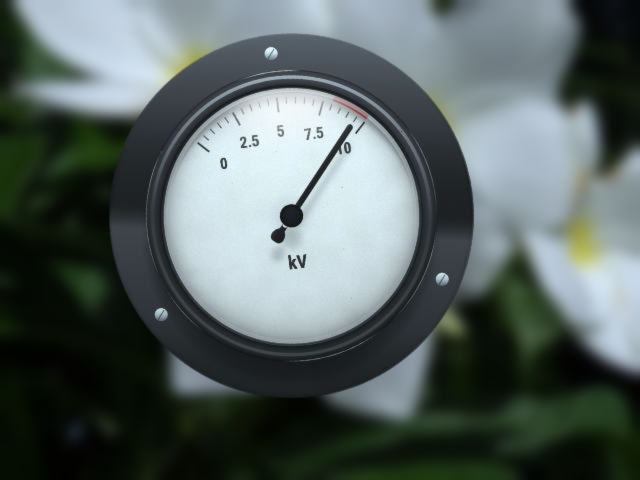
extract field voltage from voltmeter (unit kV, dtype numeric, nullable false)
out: 9.5 kV
